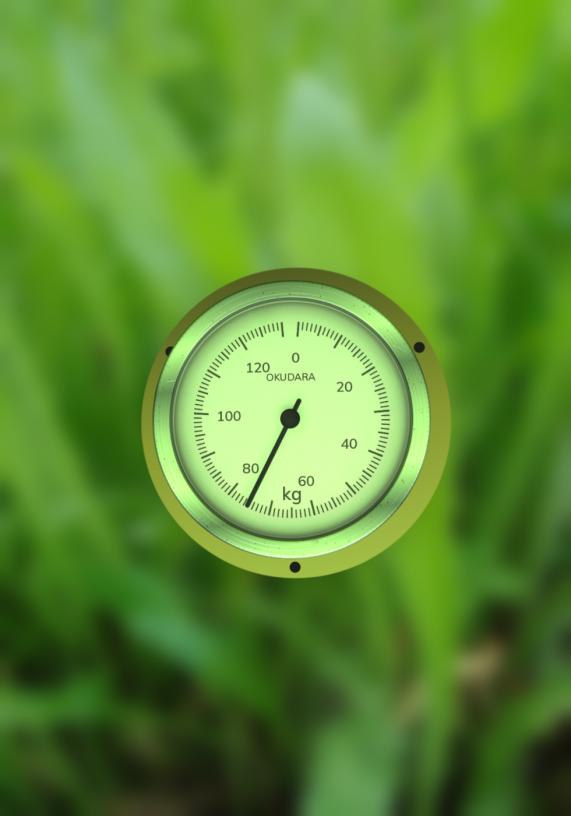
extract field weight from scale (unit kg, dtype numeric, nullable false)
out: 75 kg
